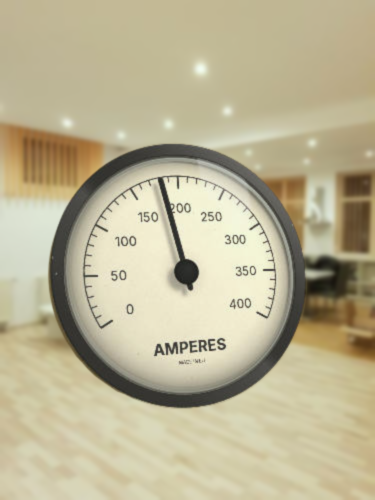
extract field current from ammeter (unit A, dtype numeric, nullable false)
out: 180 A
